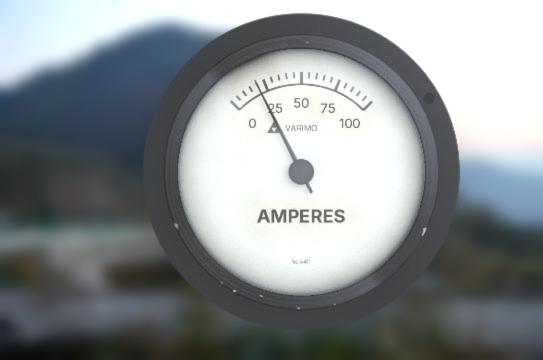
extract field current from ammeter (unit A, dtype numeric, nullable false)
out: 20 A
